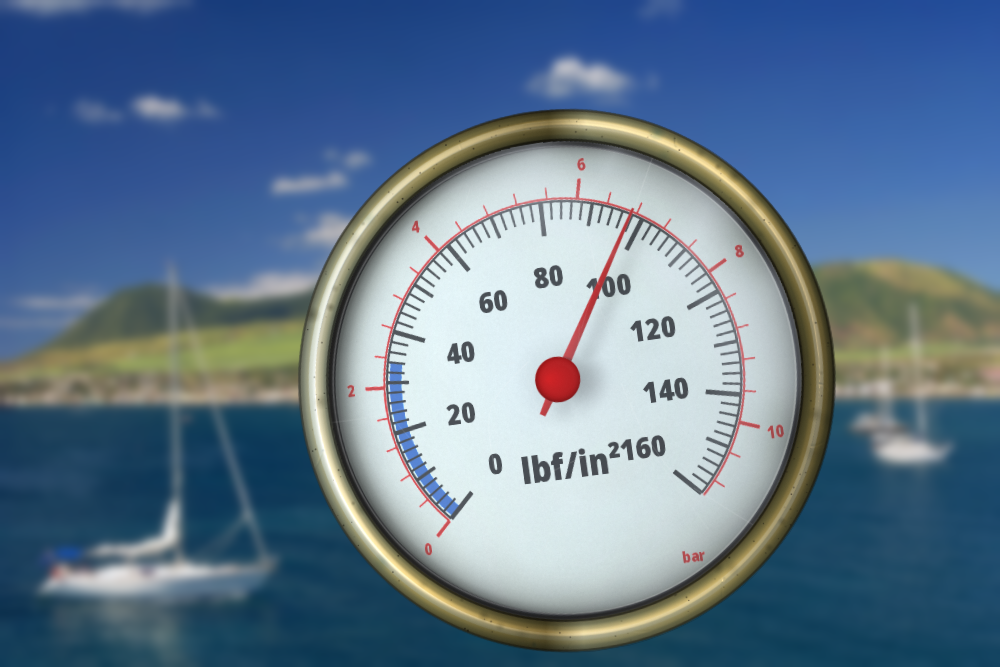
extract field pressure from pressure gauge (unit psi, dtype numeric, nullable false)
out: 98 psi
